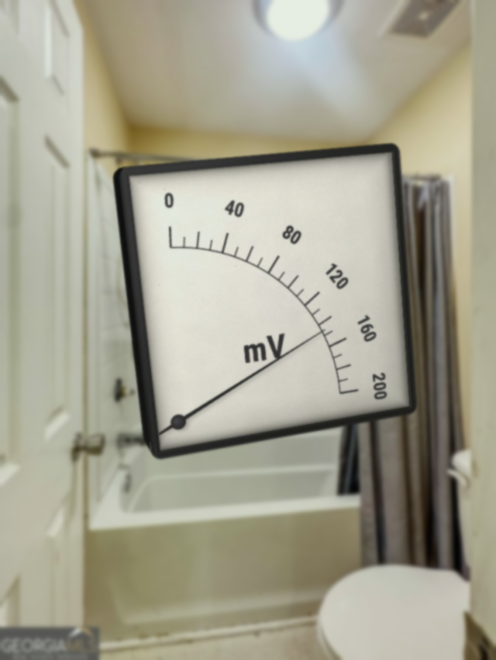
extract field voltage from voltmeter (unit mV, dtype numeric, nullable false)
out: 145 mV
